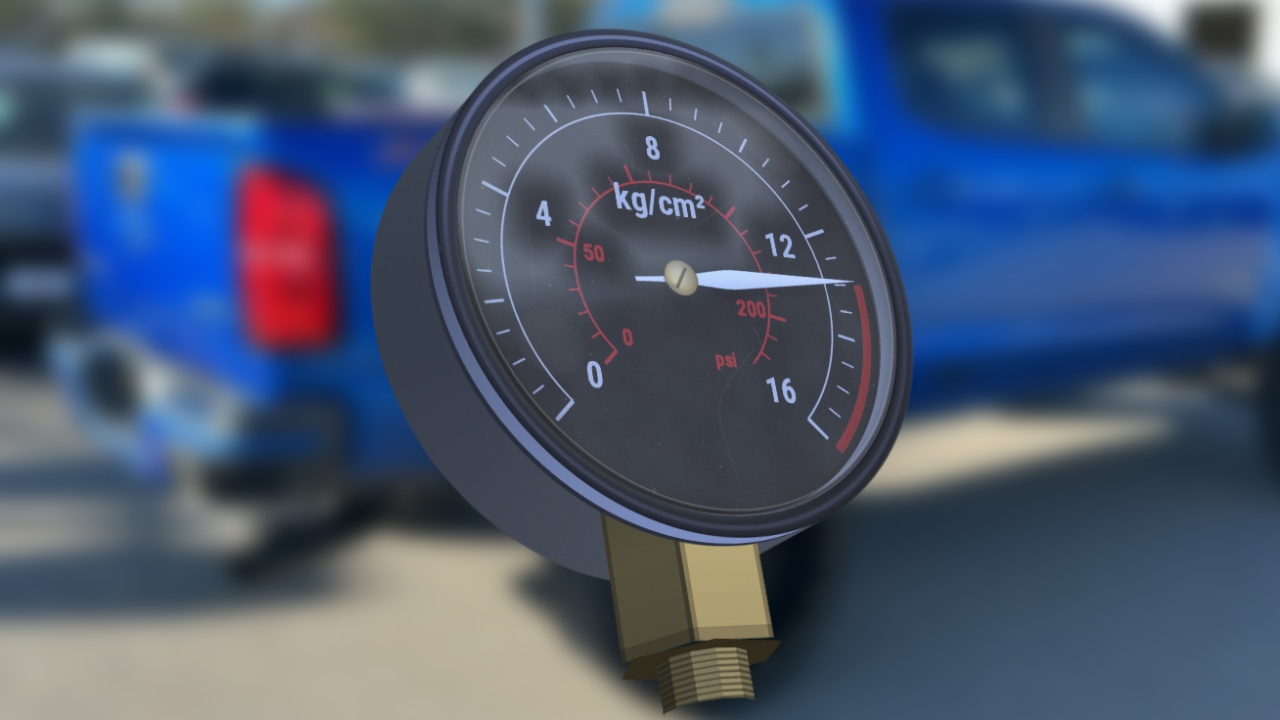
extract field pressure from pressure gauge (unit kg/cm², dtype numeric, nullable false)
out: 13 kg/cm²
